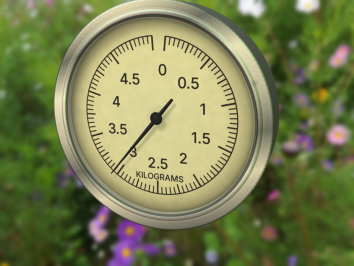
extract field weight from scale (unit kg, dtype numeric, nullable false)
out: 3.05 kg
